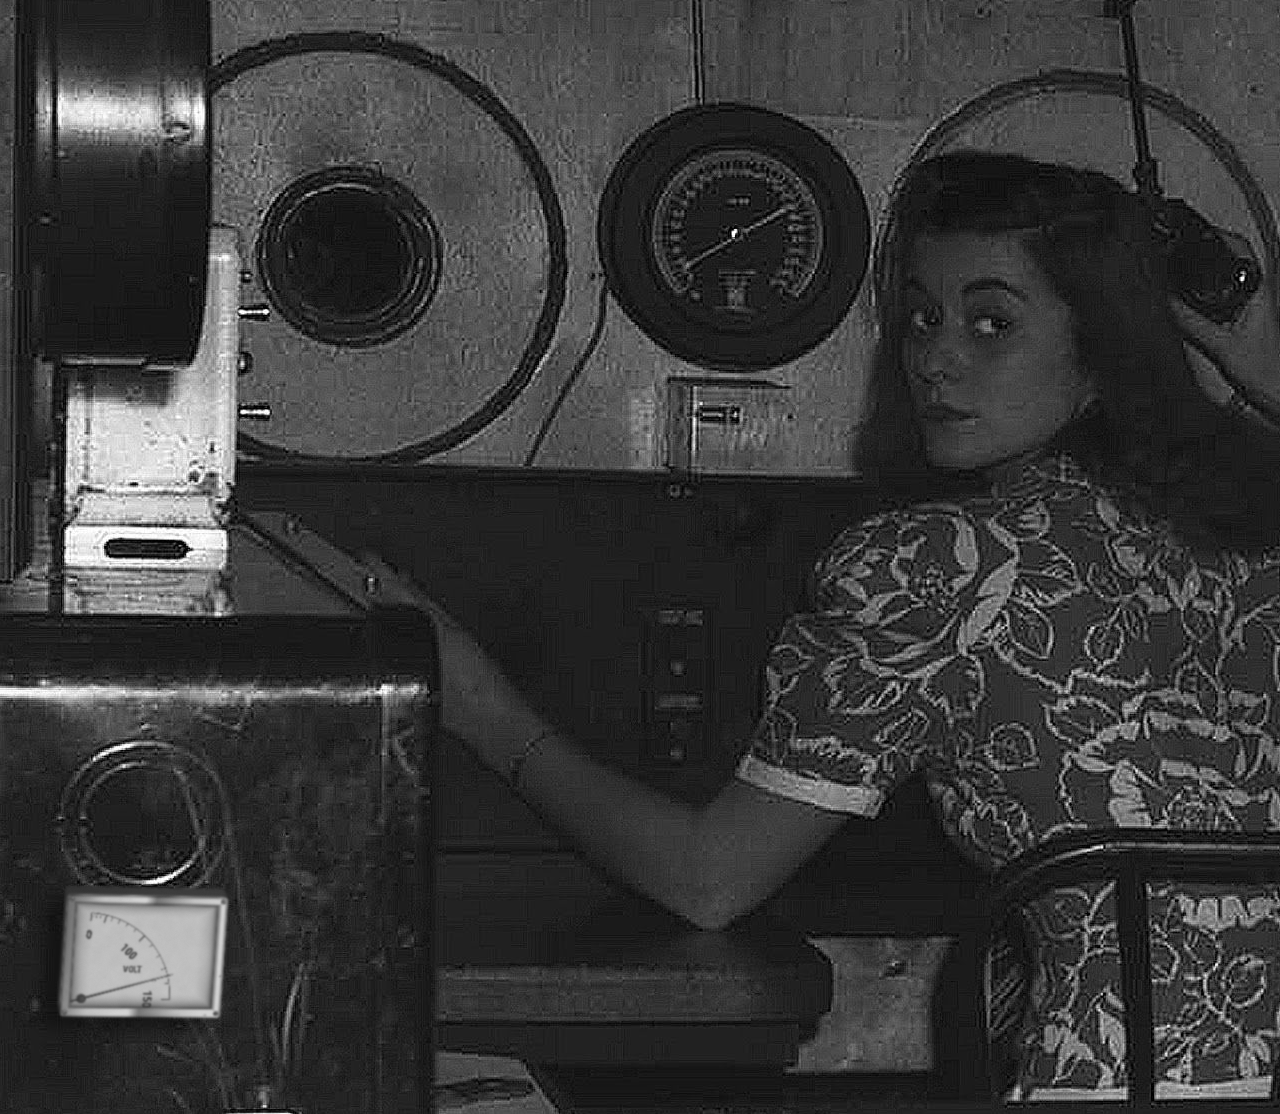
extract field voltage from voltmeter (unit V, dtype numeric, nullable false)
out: 135 V
